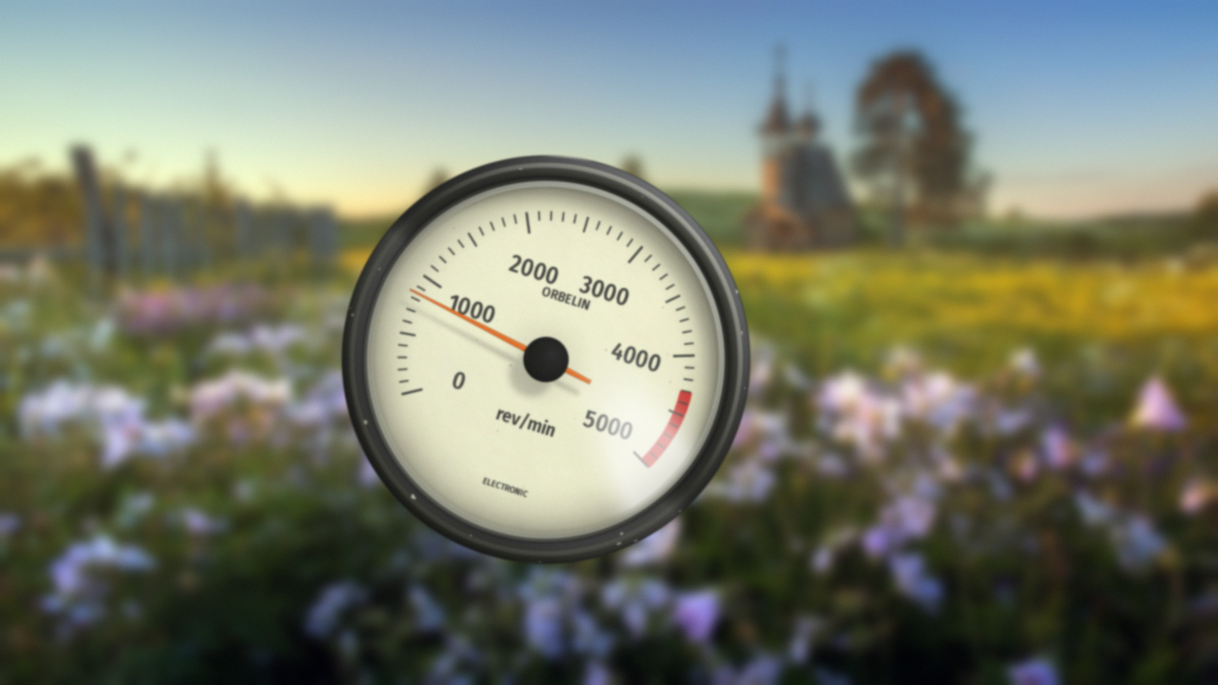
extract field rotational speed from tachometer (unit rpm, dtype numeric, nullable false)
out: 850 rpm
